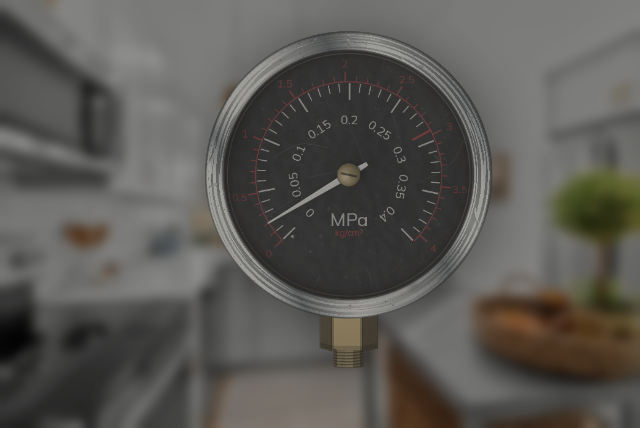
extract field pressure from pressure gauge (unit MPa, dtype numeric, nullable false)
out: 0.02 MPa
